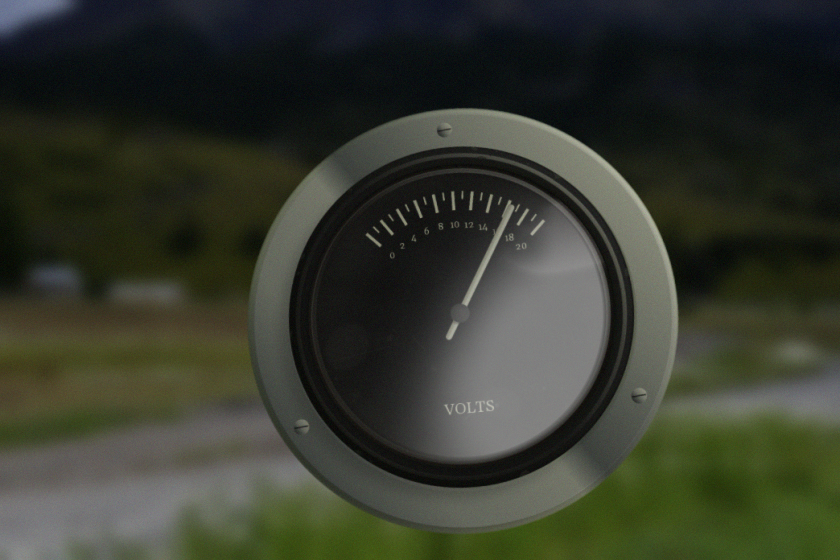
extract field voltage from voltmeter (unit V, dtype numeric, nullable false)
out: 16.5 V
